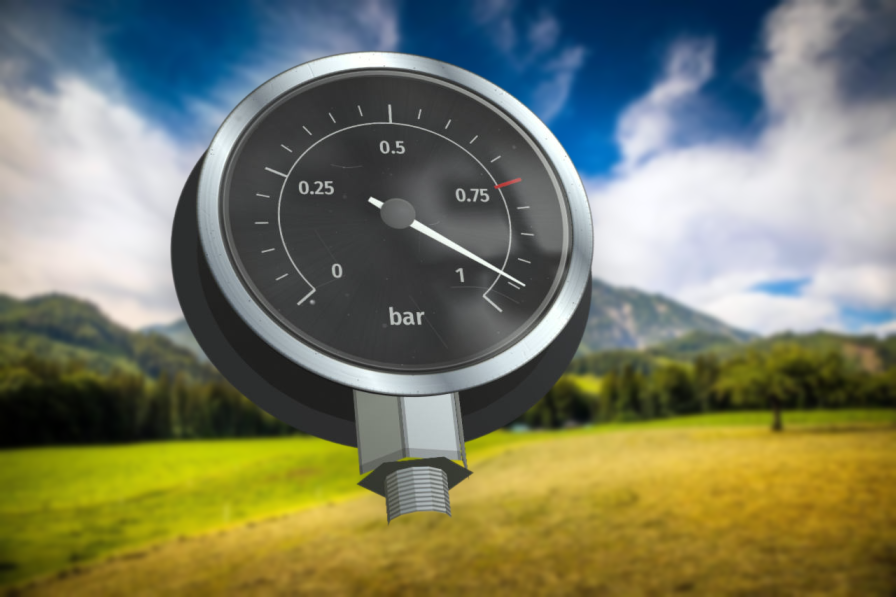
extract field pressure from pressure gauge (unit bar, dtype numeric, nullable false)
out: 0.95 bar
